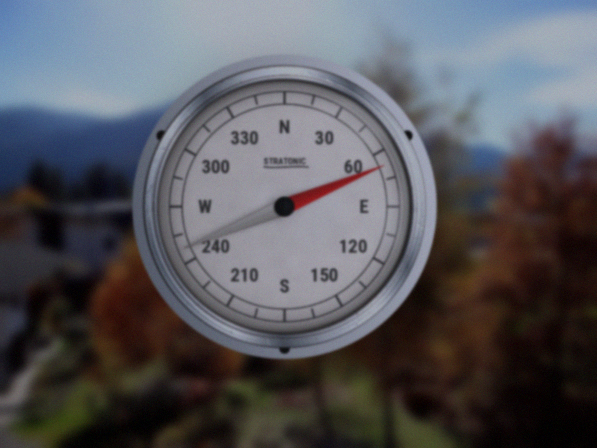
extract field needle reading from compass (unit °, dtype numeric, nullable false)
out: 67.5 °
